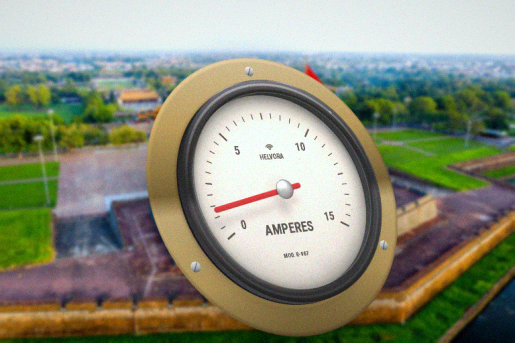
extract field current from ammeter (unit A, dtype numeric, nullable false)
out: 1.25 A
